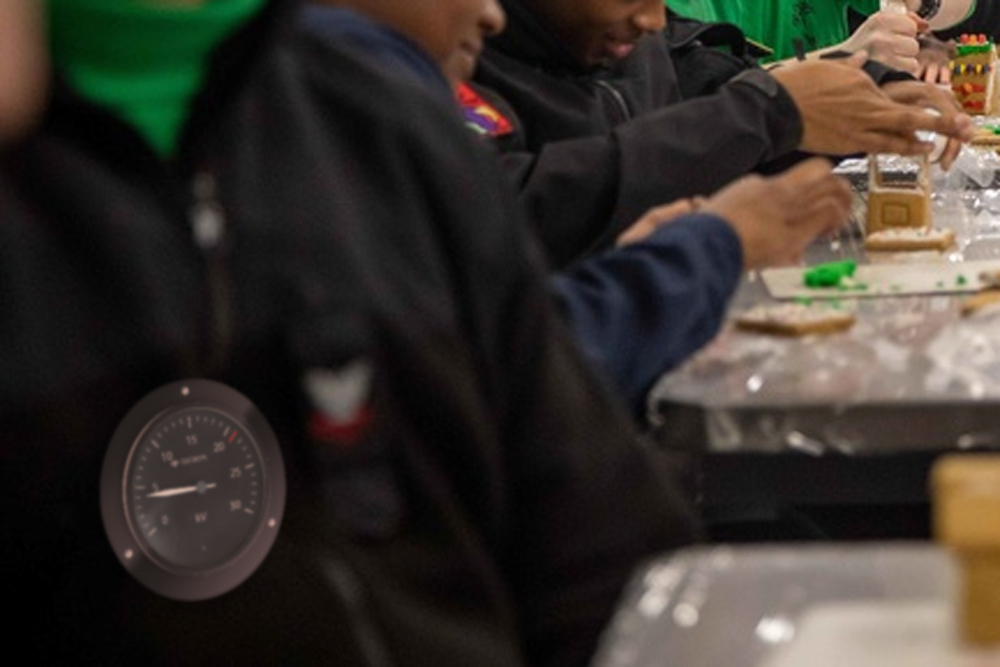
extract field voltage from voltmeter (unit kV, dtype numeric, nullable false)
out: 4 kV
